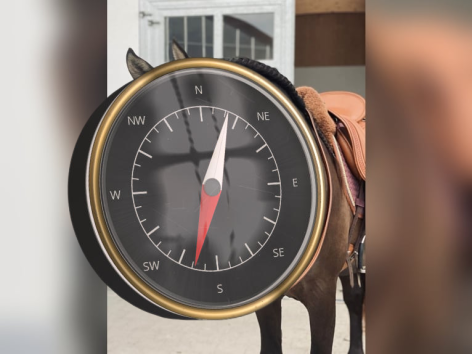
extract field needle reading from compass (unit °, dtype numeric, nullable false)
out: 200 °
